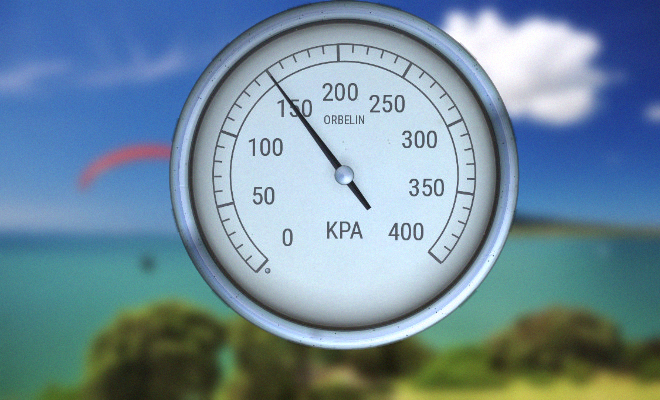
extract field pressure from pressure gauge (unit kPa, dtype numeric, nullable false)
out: 150 kPa
